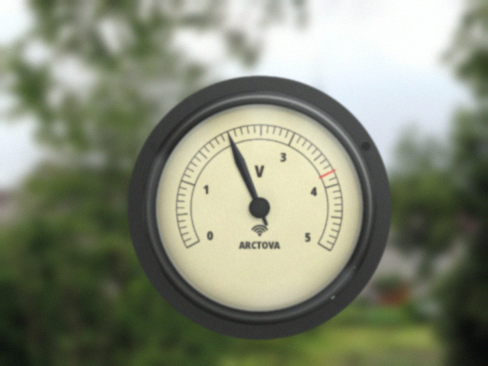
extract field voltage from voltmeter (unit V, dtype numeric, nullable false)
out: 2 V
